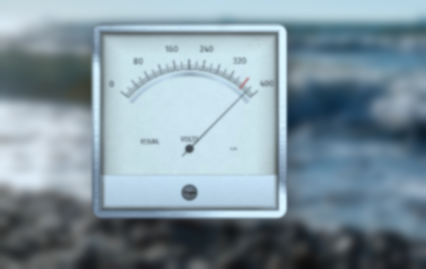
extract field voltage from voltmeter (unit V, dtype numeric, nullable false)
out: 380 V
